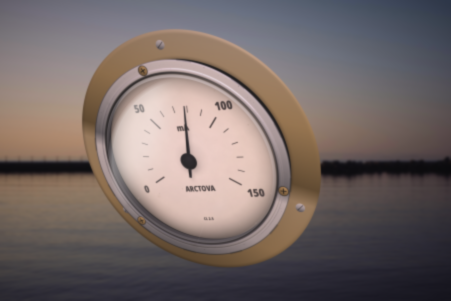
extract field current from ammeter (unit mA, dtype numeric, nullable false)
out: 80 mA
